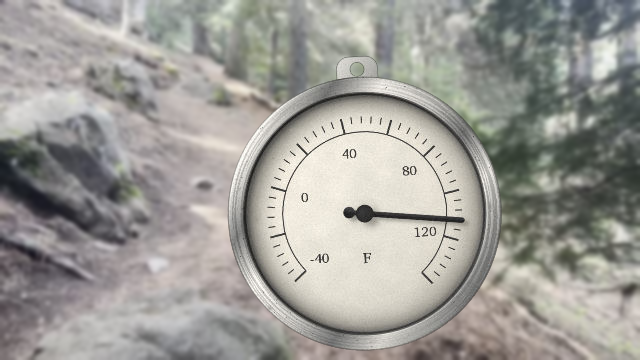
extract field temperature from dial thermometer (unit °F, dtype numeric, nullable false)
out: 112 °F
